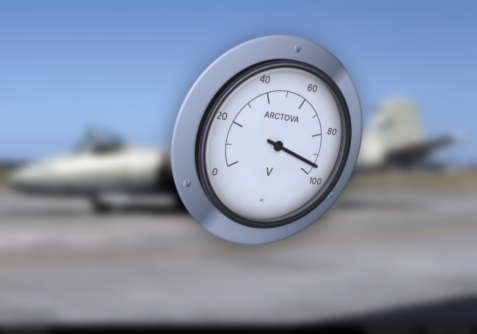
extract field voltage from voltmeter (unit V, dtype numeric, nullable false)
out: 95 V
